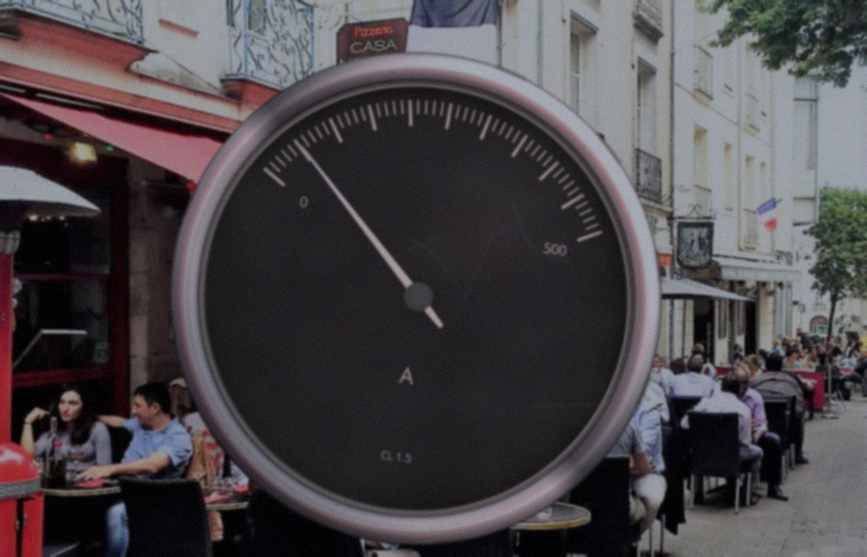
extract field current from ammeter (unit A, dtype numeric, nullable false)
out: 50 A
